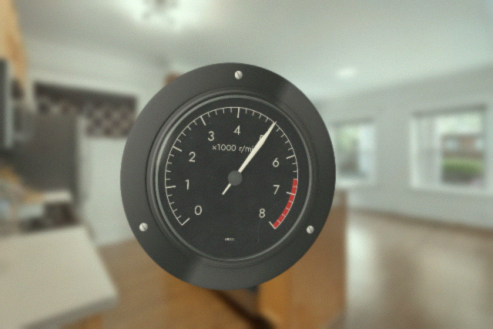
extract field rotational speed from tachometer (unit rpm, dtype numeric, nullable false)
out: 5000 rpm
